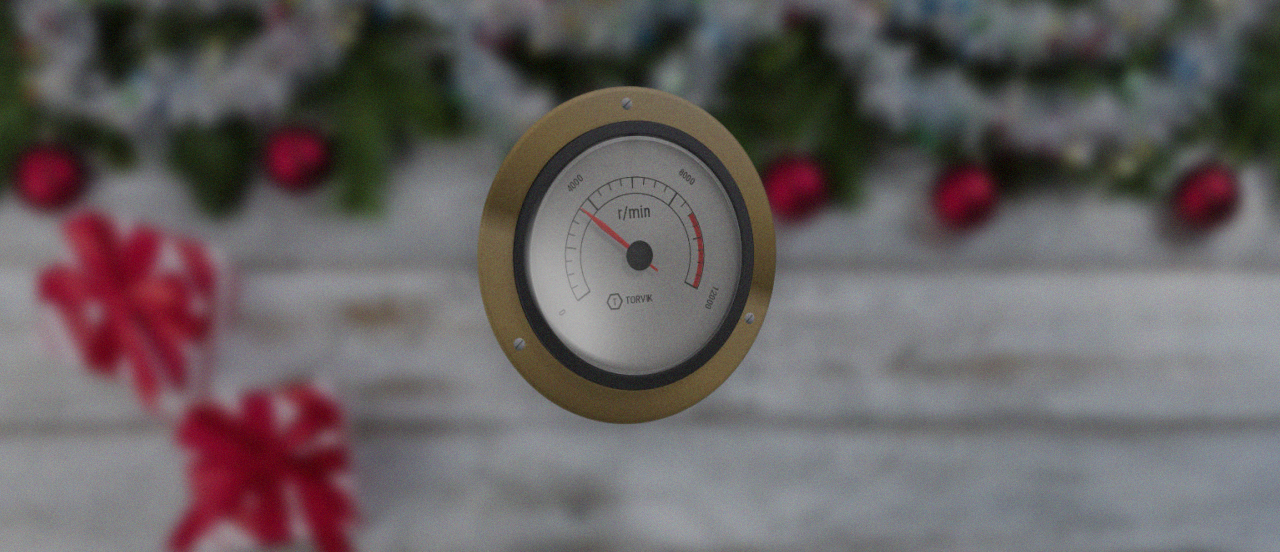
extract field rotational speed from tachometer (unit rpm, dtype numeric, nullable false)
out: 3500 rpm
